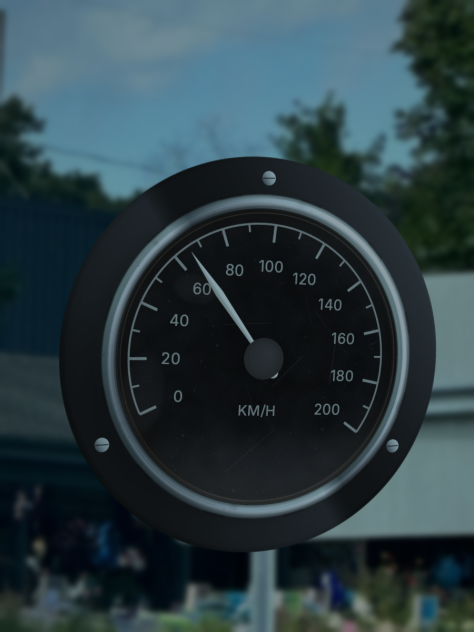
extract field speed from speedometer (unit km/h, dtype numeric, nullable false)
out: 65 km/h
